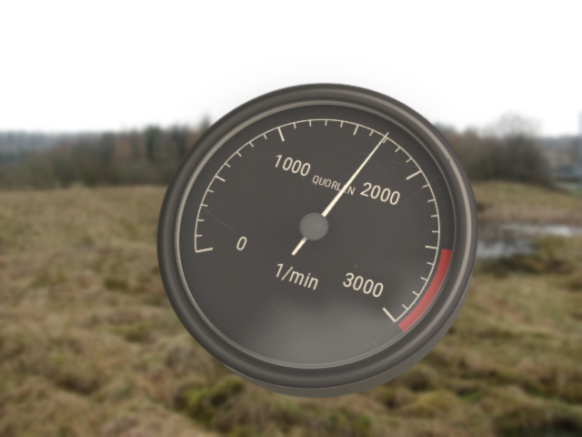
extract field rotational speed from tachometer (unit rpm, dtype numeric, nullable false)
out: 1700 rpm
